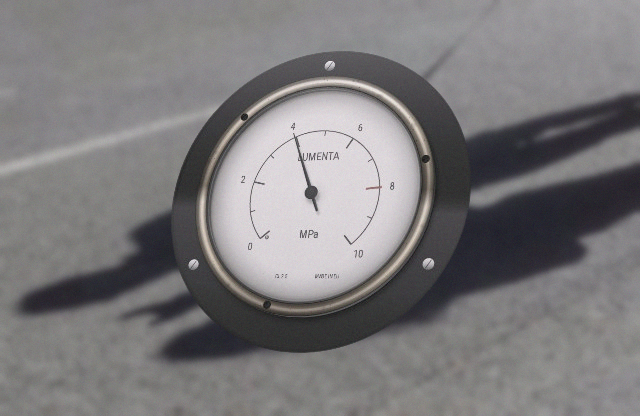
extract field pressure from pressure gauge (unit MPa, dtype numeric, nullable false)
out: 4 MPa
